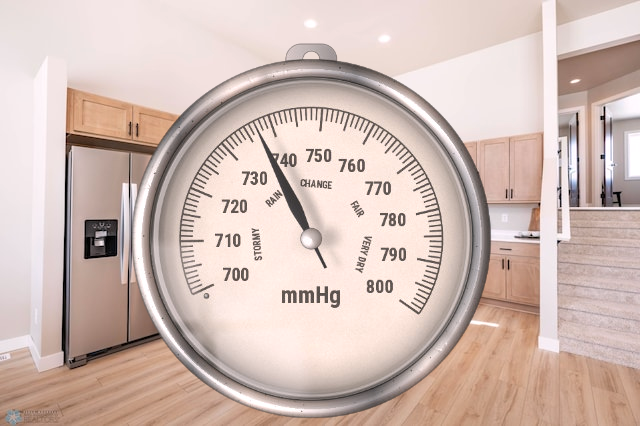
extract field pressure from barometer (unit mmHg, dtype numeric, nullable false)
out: 737 mmHg
